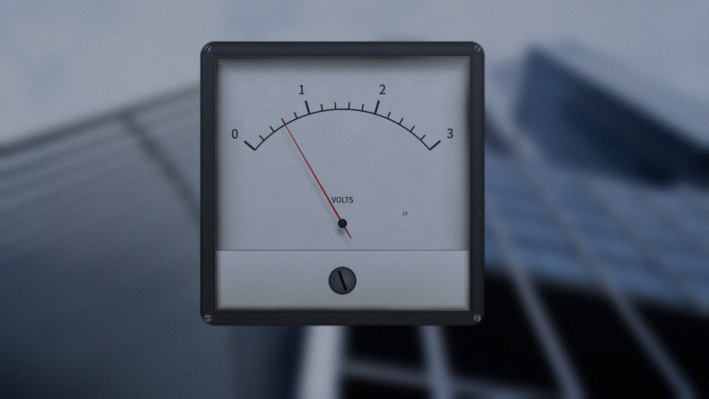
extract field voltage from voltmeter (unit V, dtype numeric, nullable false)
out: 0.6 V
